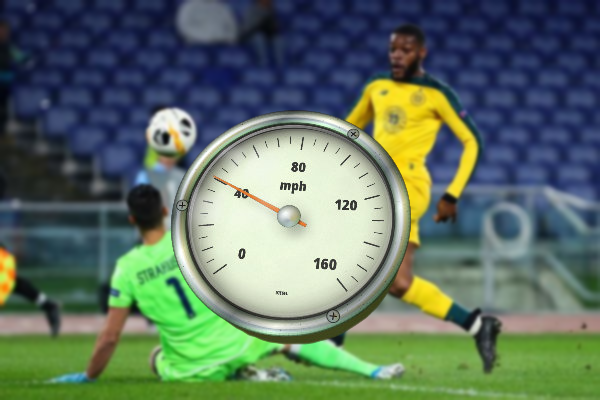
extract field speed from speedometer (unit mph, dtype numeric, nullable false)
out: 40 mph
